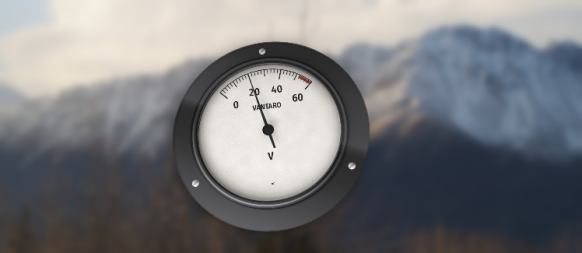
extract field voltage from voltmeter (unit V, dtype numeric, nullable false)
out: 20 V
